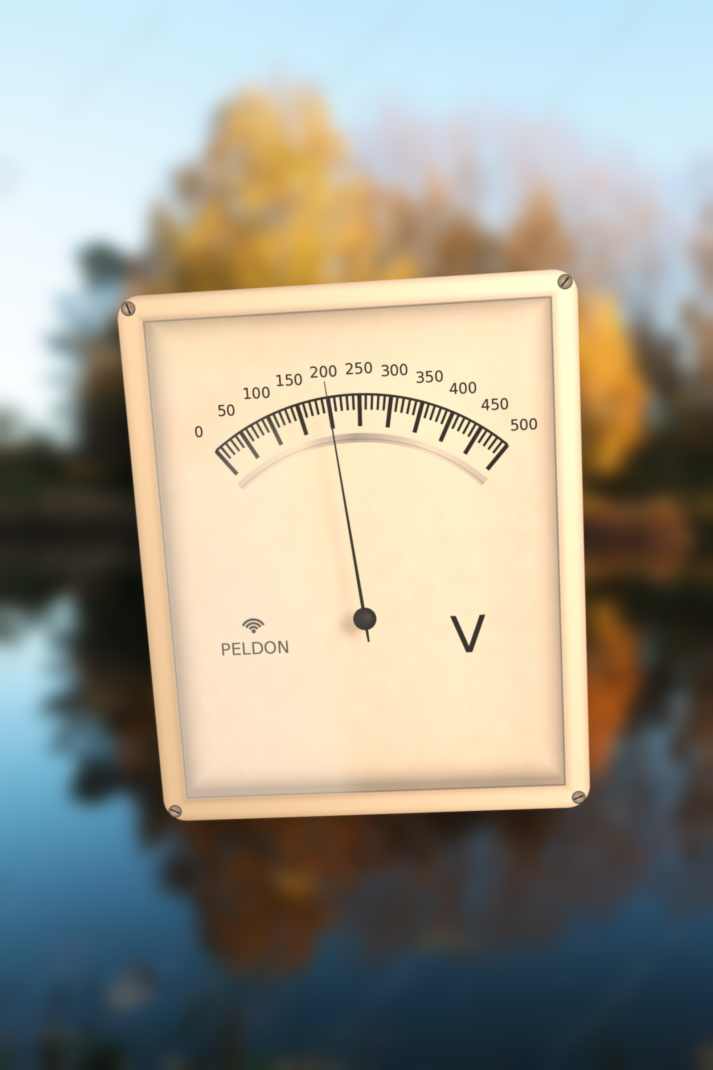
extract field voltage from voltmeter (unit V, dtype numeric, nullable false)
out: 200 V
